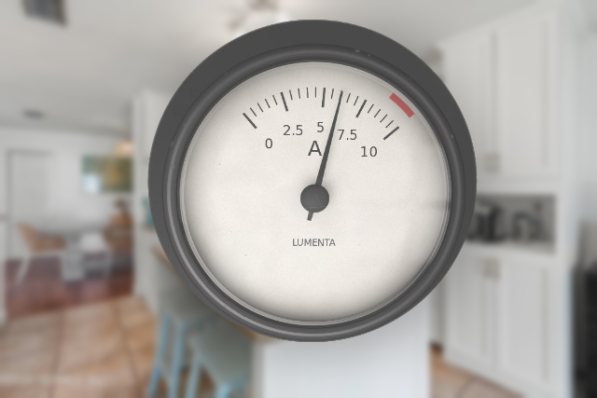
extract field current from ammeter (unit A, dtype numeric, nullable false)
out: 6 A
